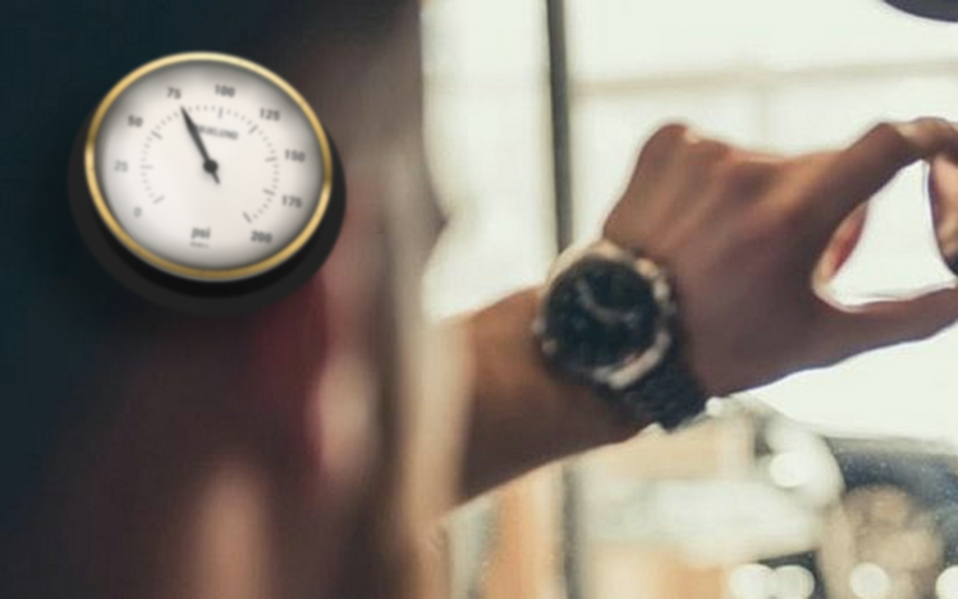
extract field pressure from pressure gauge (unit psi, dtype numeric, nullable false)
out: 75 psi
